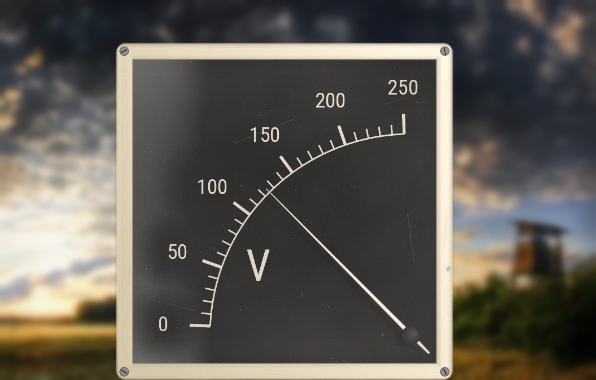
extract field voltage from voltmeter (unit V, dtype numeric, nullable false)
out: 125 V
